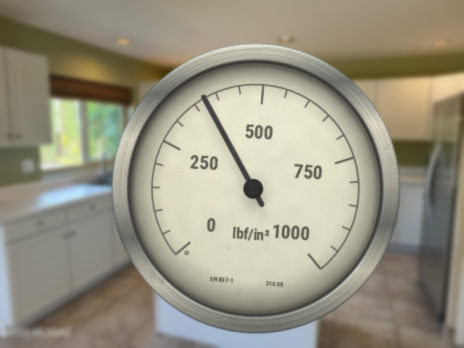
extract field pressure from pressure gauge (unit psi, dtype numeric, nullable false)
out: 375 psi
